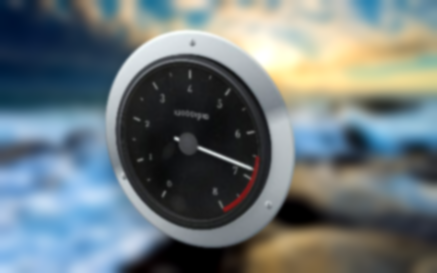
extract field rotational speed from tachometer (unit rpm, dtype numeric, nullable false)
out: 6750 rpm
